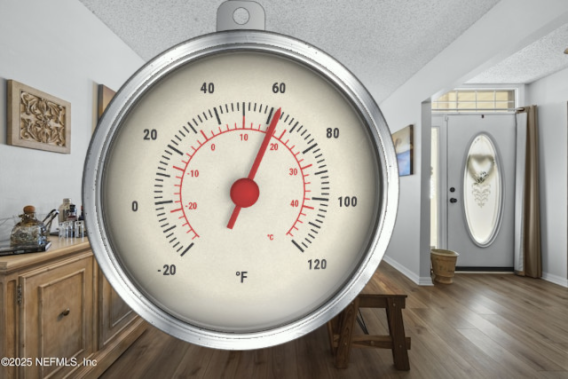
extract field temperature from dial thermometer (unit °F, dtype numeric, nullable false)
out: 62 °F
